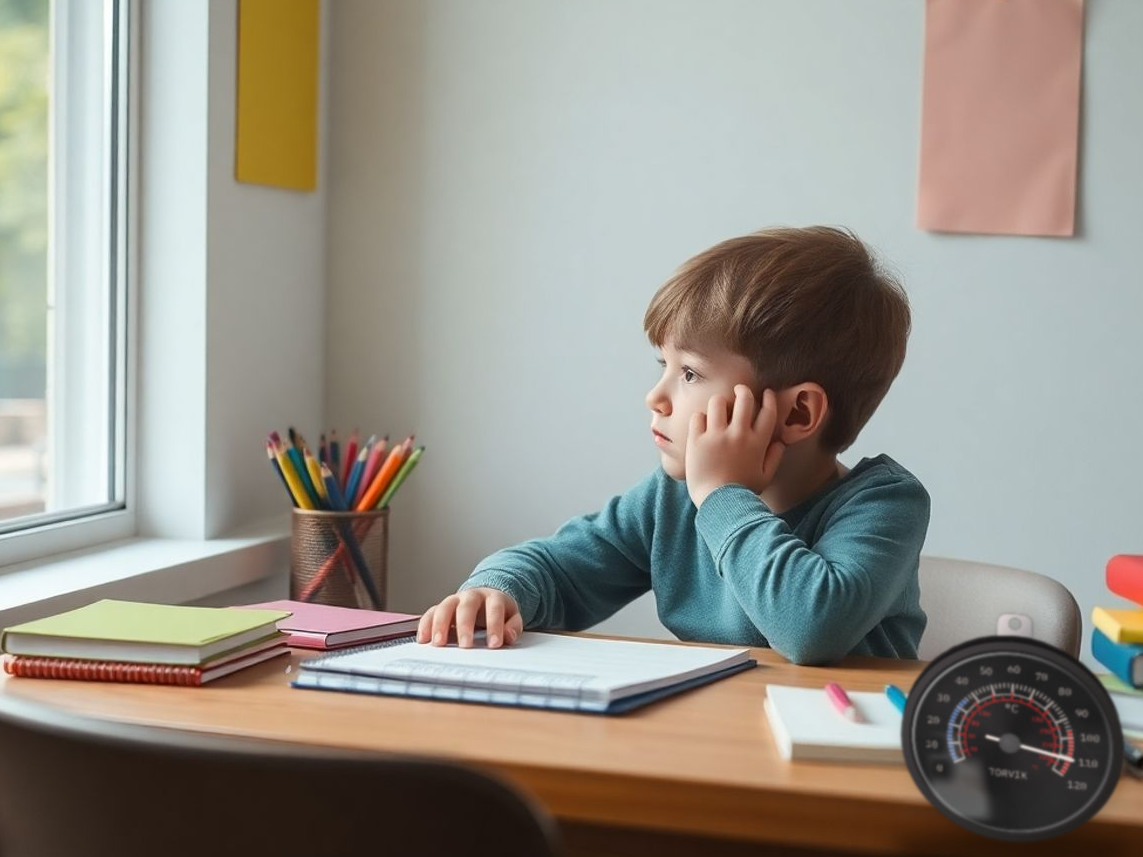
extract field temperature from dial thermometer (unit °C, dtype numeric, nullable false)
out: 110 °C
